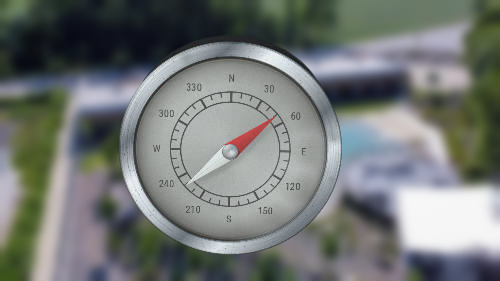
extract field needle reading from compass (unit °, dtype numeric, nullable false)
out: 50 °
